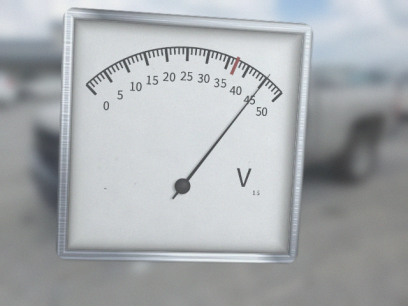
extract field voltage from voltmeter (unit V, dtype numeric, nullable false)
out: 45 V
